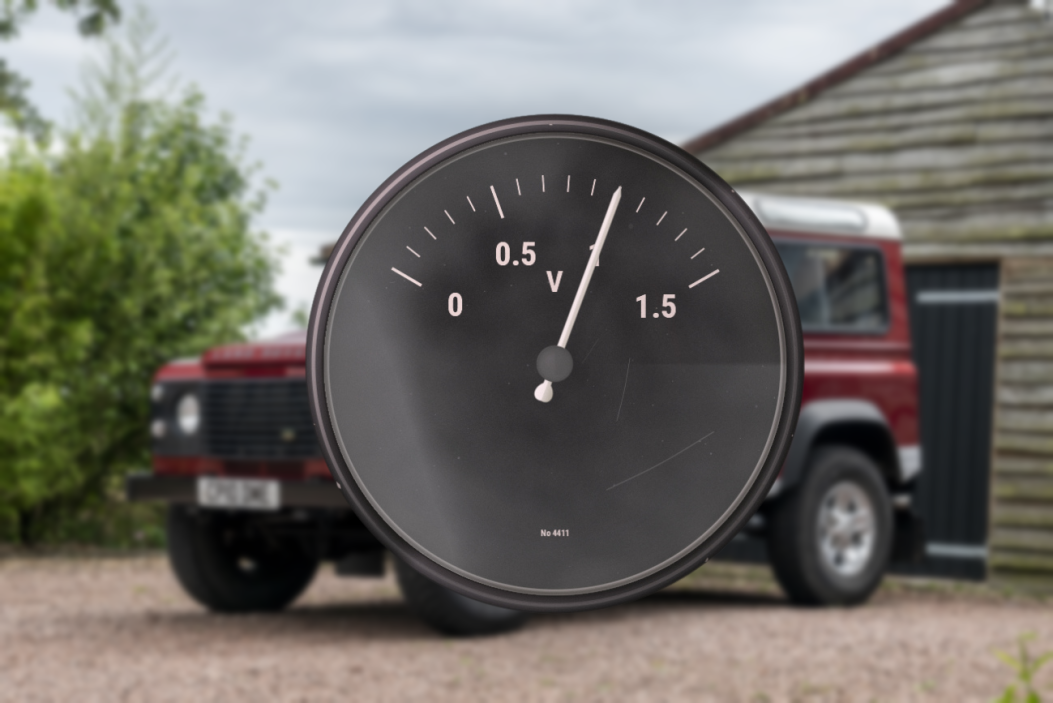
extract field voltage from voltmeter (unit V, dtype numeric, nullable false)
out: 1 V
